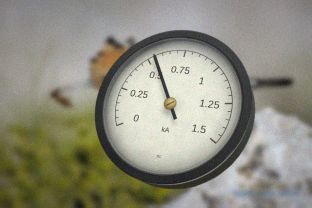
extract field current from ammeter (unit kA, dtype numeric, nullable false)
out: 0.55 kA
